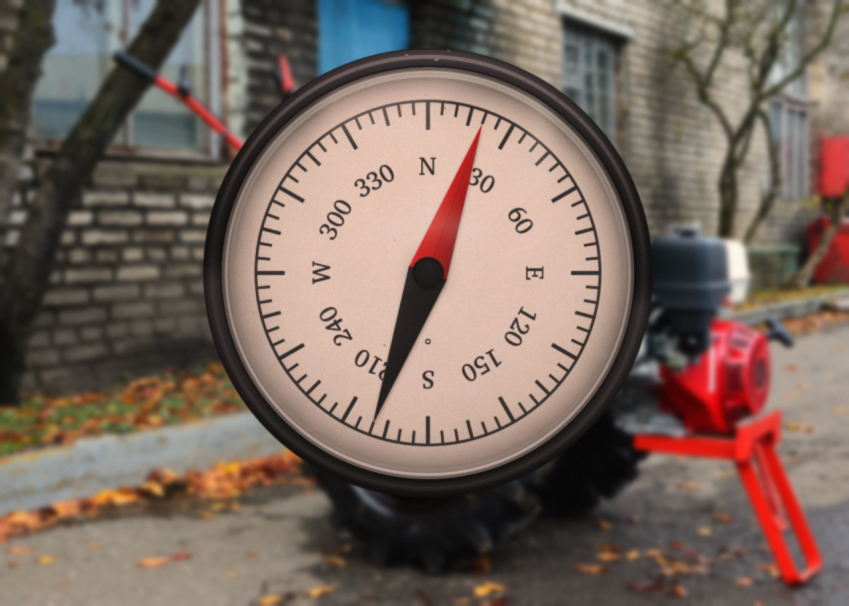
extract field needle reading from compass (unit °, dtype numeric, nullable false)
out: 20 °
